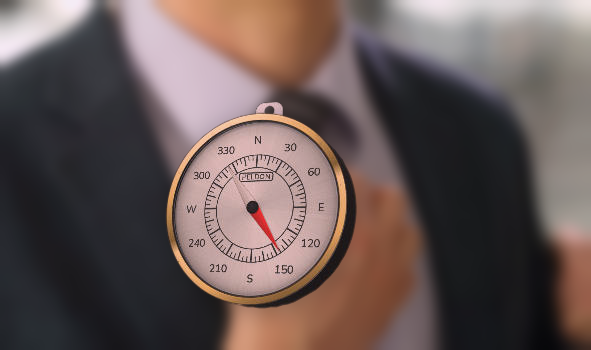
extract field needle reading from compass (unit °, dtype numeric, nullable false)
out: 145 °
